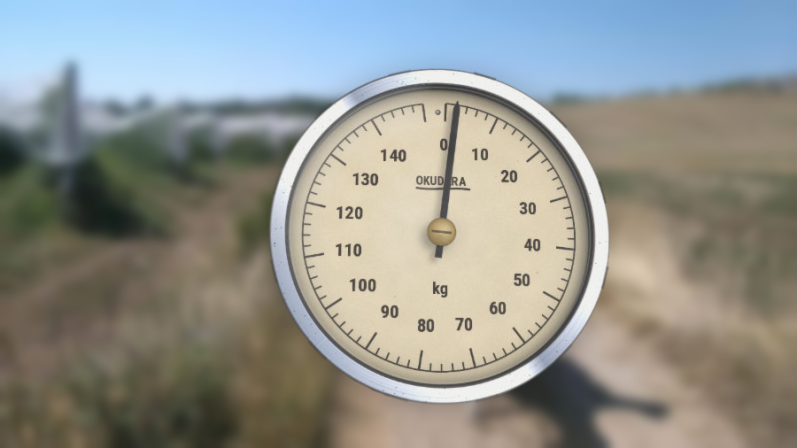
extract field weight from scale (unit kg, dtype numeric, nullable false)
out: 2 kg
